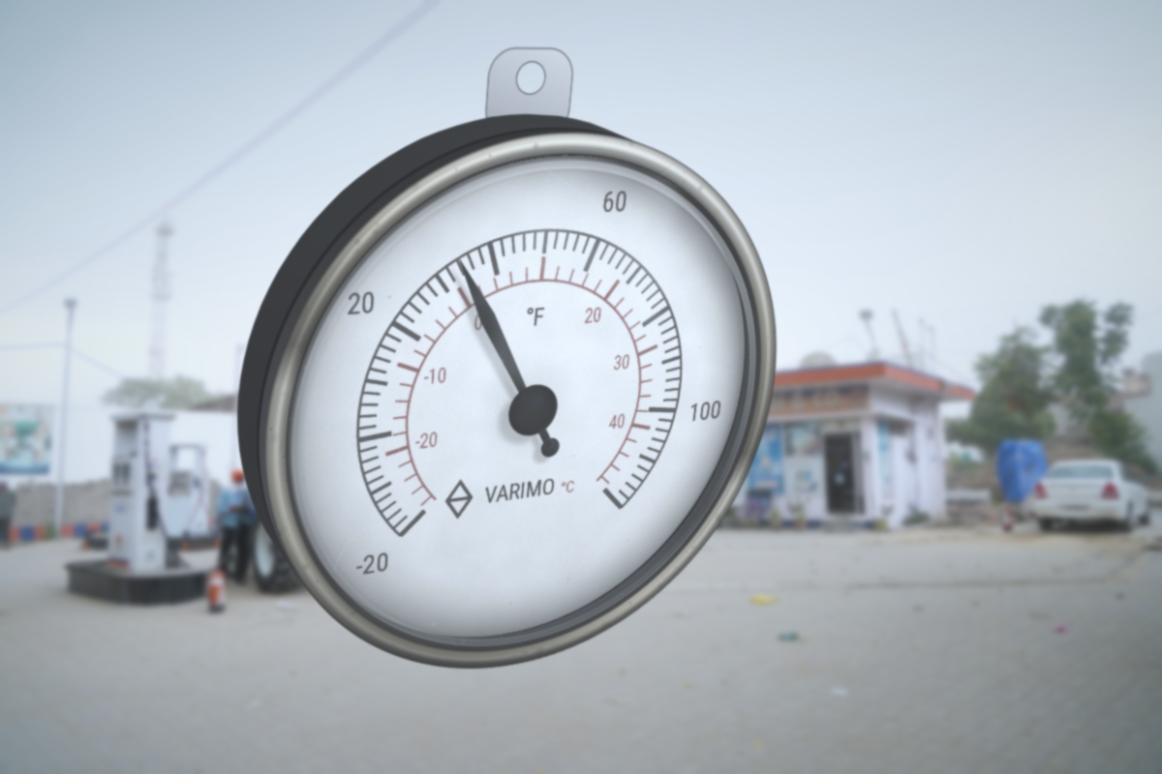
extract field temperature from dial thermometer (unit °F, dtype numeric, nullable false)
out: 34 °F
